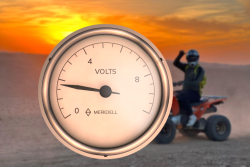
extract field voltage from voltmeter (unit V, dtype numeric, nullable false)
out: 1.75 V
